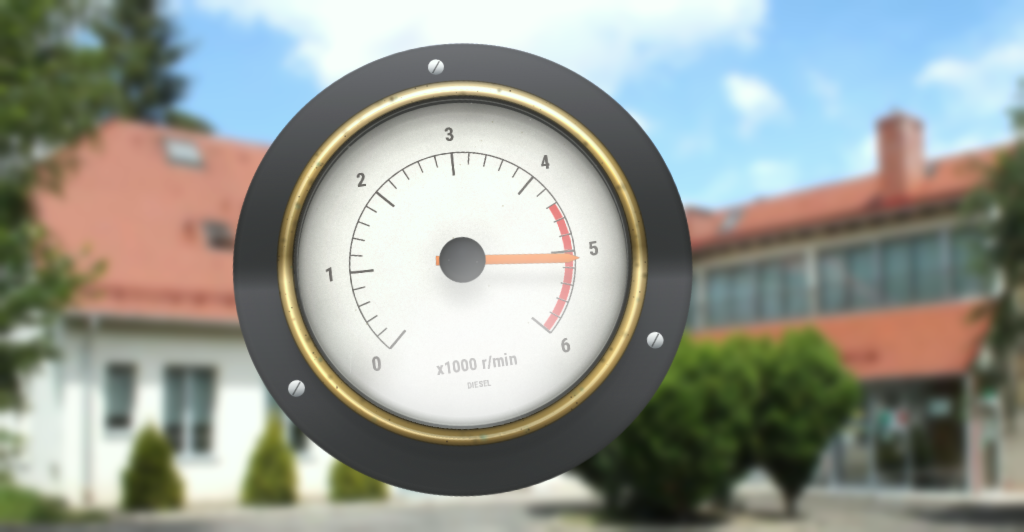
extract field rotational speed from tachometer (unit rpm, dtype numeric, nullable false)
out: 5100 rpm
